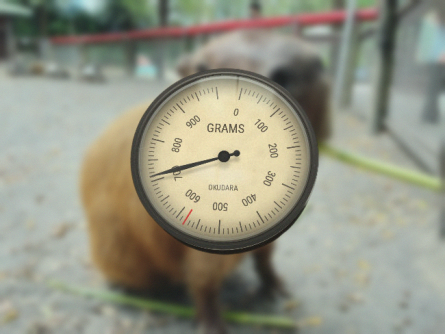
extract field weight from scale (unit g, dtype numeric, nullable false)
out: 710 g
